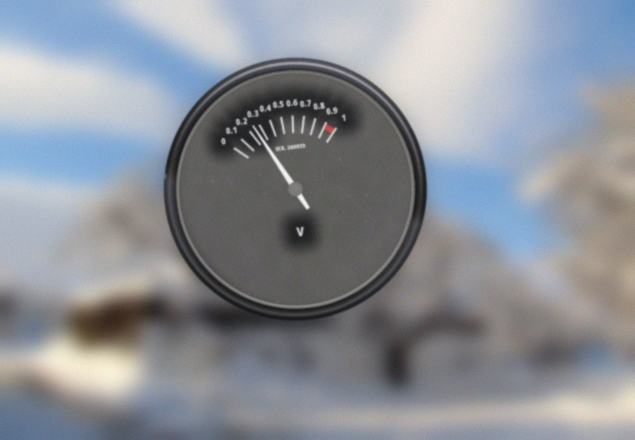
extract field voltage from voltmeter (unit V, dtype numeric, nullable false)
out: 0.25 V
